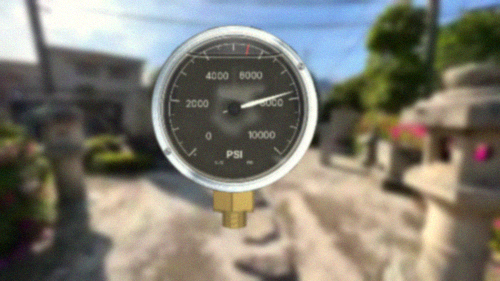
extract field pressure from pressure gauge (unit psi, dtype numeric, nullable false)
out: 7750 psi
